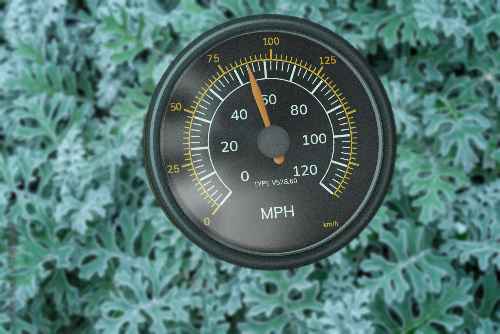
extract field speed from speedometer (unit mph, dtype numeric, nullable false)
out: 54 mph
